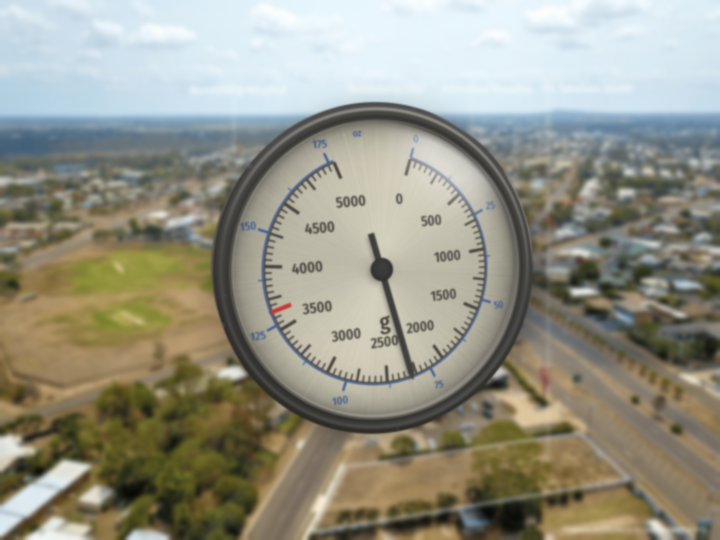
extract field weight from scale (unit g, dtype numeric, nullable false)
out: 2300 g
